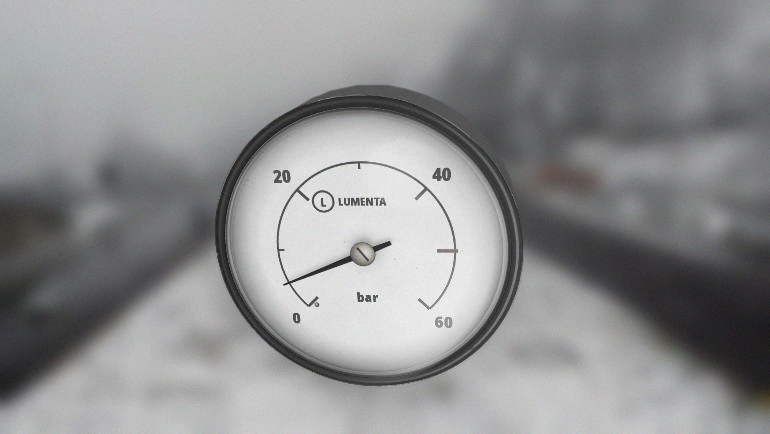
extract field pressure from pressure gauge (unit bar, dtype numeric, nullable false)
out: 5 bar
